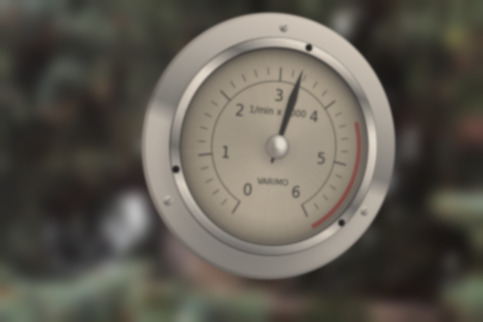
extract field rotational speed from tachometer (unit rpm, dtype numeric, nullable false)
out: 3300 rpm
